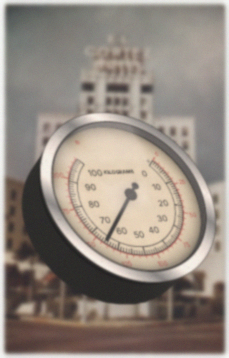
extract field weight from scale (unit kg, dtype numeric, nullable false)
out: 65 kg
